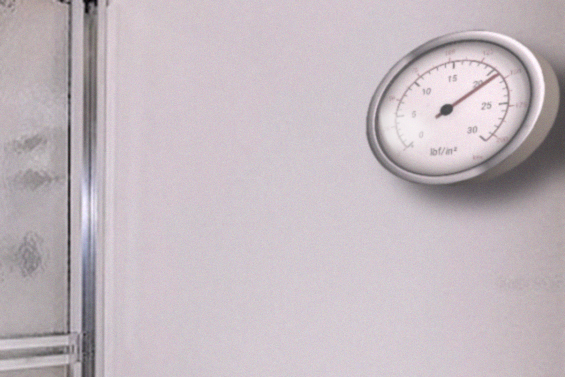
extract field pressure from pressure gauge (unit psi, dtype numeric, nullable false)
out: 21 psi
